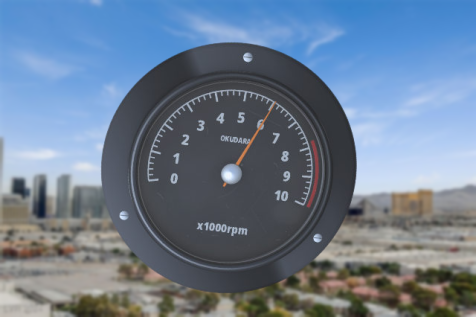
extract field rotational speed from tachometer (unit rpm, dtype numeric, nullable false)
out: 6000 rpm
